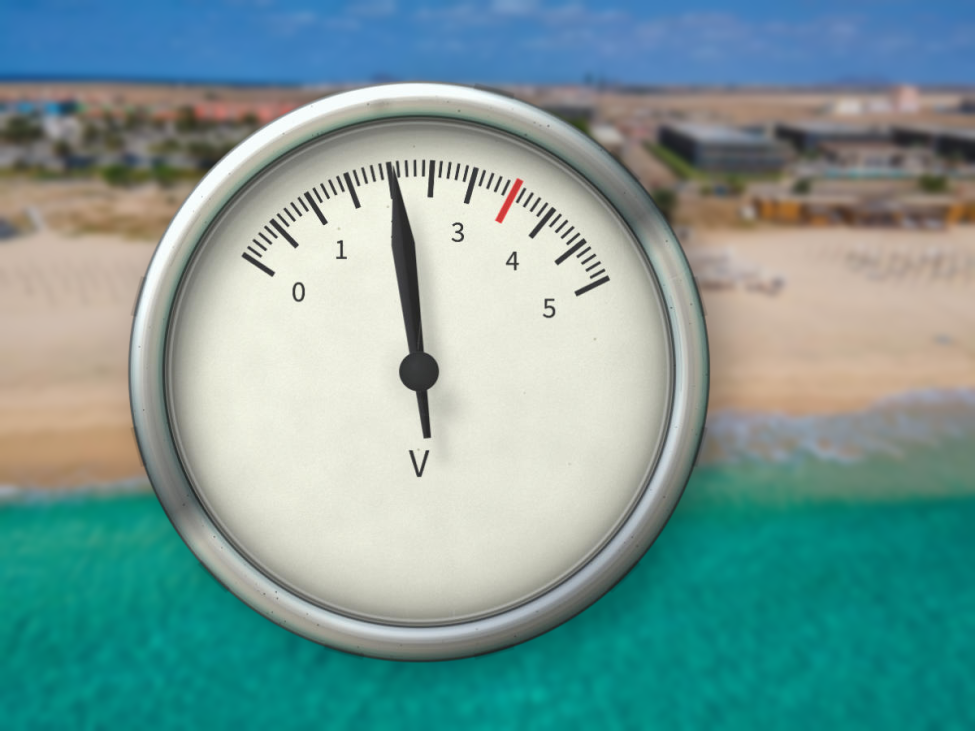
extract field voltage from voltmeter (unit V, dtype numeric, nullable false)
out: 2.05 V
